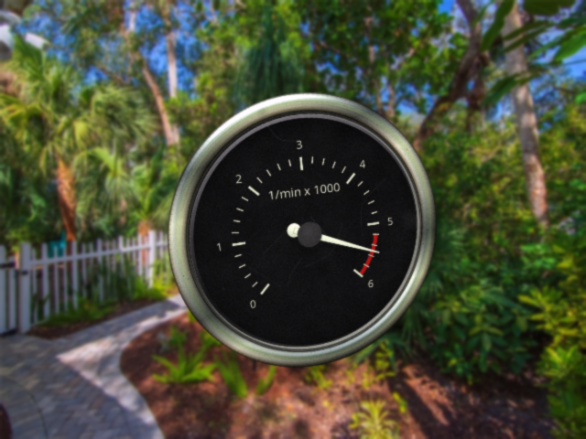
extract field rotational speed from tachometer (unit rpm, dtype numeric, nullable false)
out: 5500 rpm
